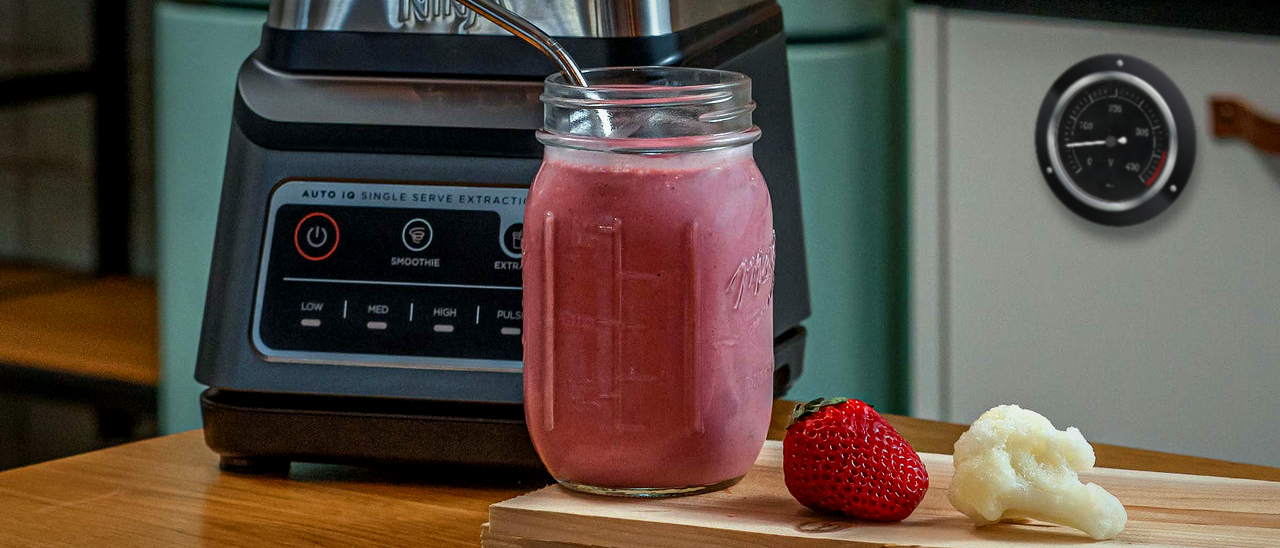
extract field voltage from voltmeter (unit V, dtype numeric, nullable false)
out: 50 V
